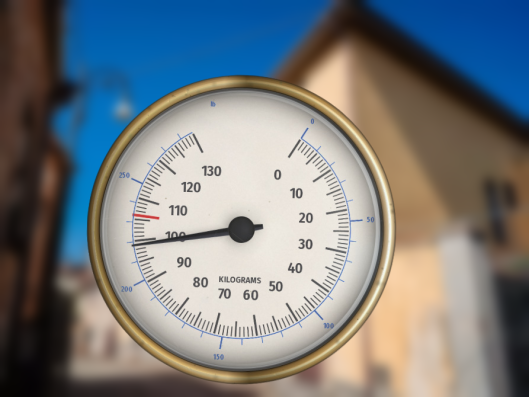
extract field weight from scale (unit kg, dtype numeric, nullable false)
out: 99 kg
